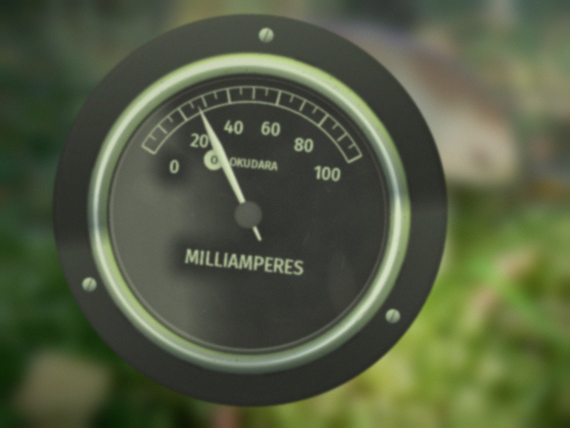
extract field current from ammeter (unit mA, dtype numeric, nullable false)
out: 27.5 mA
